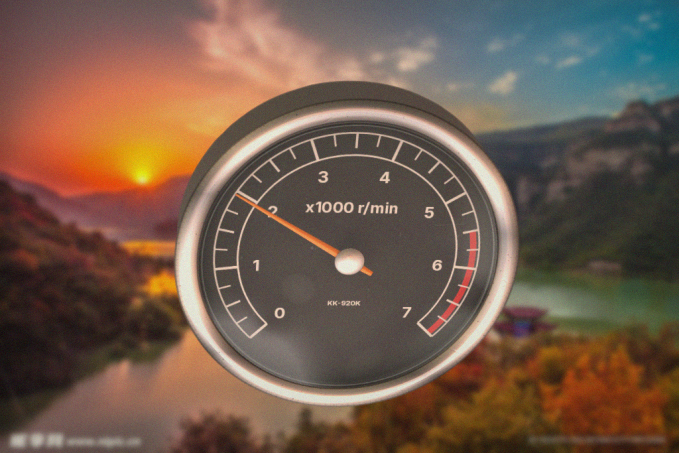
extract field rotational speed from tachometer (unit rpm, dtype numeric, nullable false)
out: 2000 rpm
